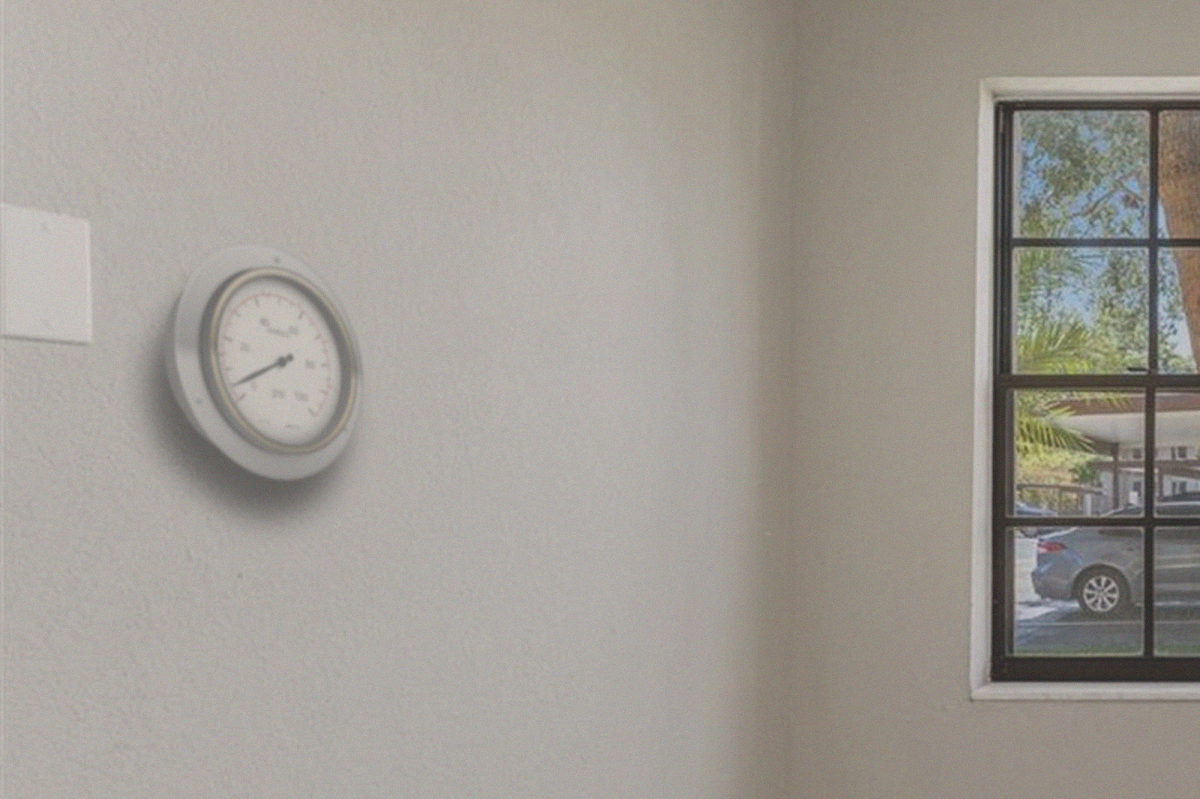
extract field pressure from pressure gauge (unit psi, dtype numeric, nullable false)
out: 5 psi
